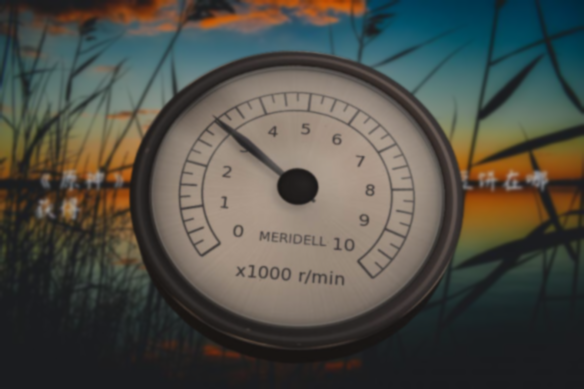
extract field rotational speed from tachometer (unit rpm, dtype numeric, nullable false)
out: 3000 rpm
